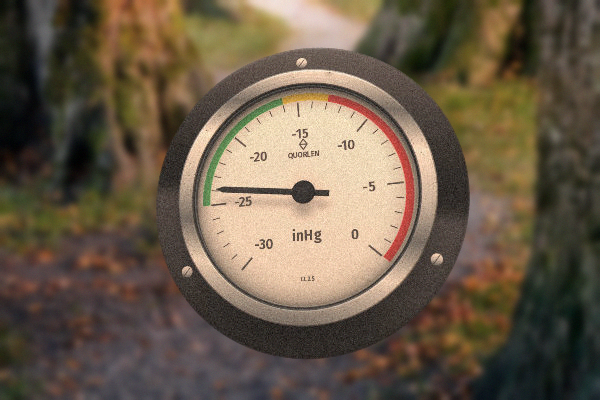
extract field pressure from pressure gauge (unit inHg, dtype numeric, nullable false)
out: -24 inHg
